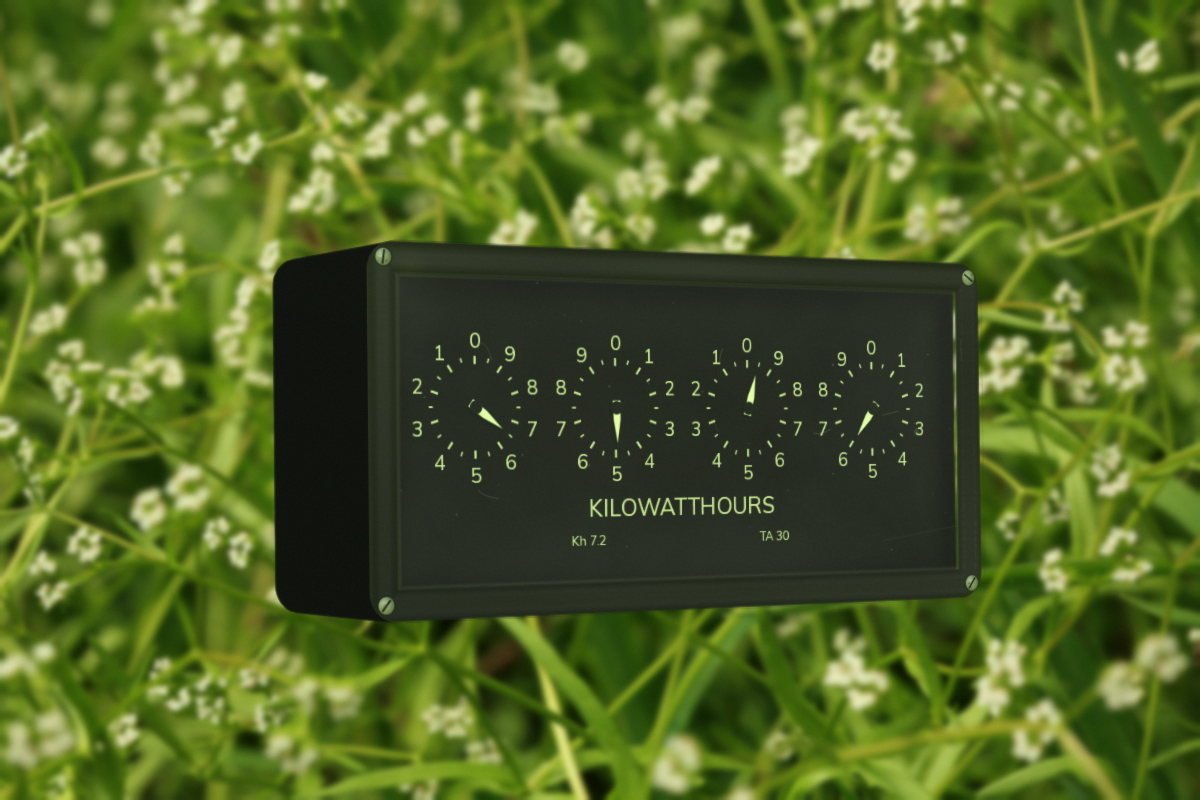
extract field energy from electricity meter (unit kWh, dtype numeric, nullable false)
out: 6496 kWh
